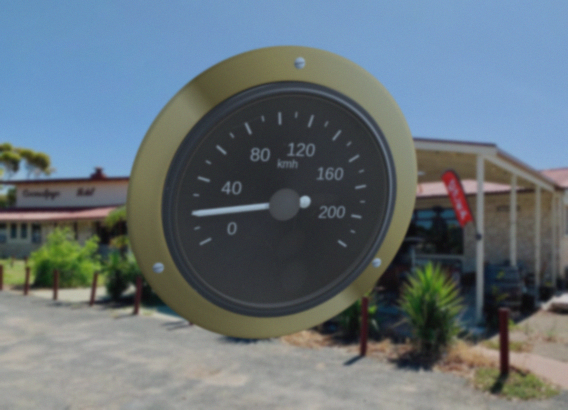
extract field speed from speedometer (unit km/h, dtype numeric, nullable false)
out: 20 km/h
